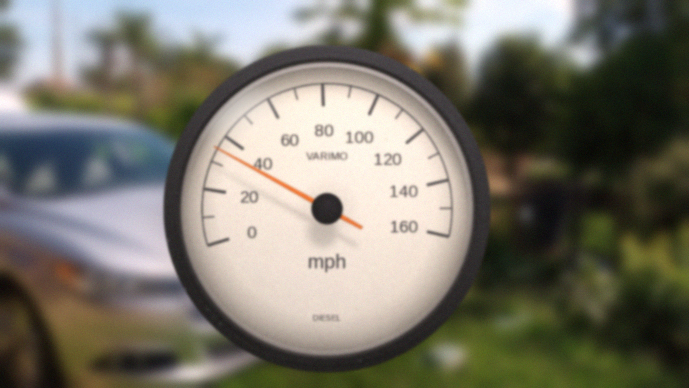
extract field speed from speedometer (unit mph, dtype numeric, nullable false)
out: 35 mph
